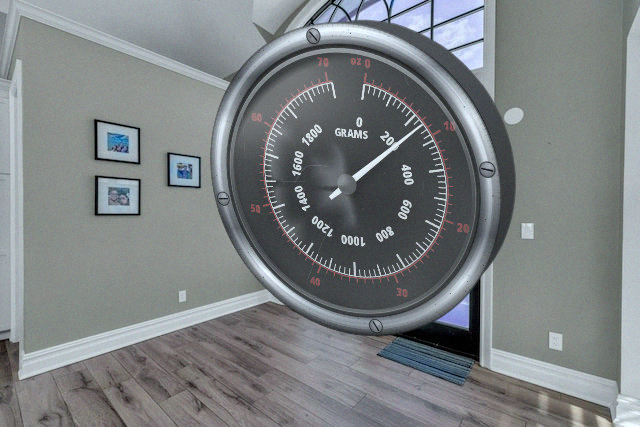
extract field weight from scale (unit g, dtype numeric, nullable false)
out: 240 g
